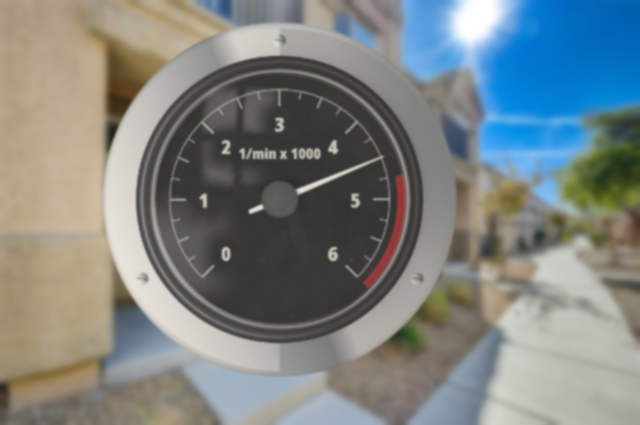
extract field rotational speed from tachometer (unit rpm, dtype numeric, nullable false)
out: 4500 rpm
